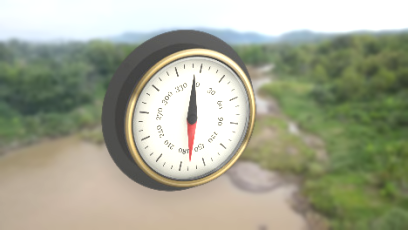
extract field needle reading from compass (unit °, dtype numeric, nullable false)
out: 170 °
